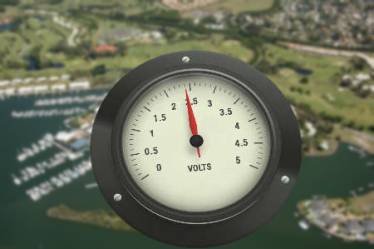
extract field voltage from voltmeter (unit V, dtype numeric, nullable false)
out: 2.4 V
